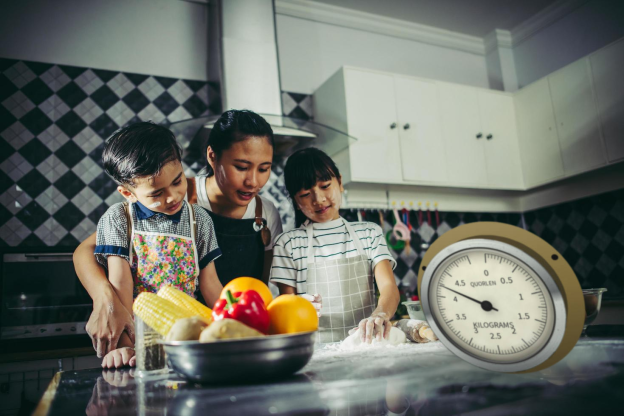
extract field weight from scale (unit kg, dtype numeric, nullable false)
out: 4.25 kg
